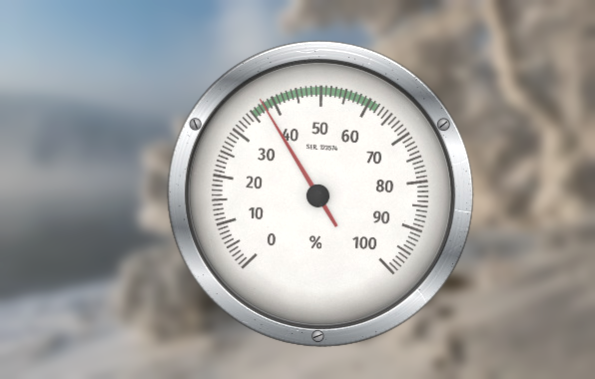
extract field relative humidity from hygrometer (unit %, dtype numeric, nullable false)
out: 38 %
